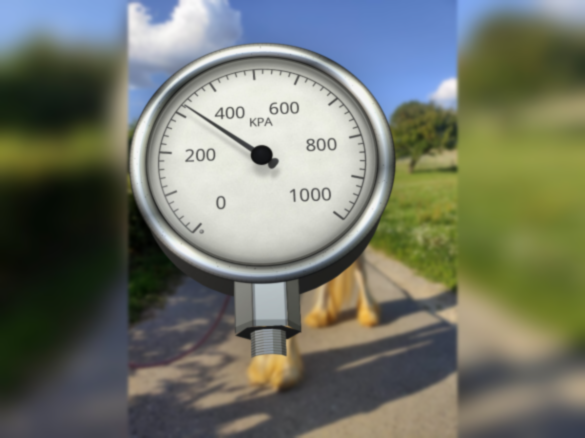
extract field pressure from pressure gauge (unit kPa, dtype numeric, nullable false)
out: 320 kPa
